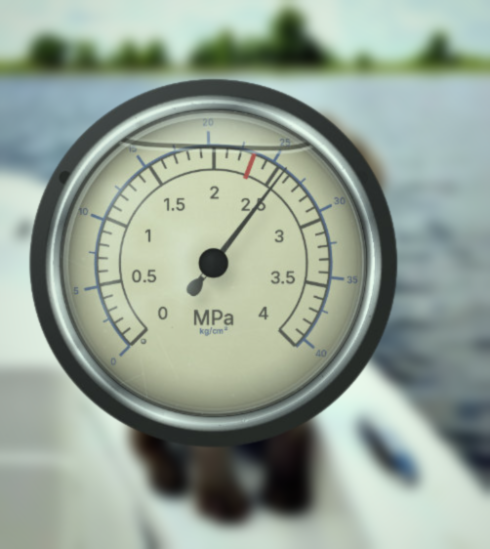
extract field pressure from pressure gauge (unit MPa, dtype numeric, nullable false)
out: 2.55 MPa
